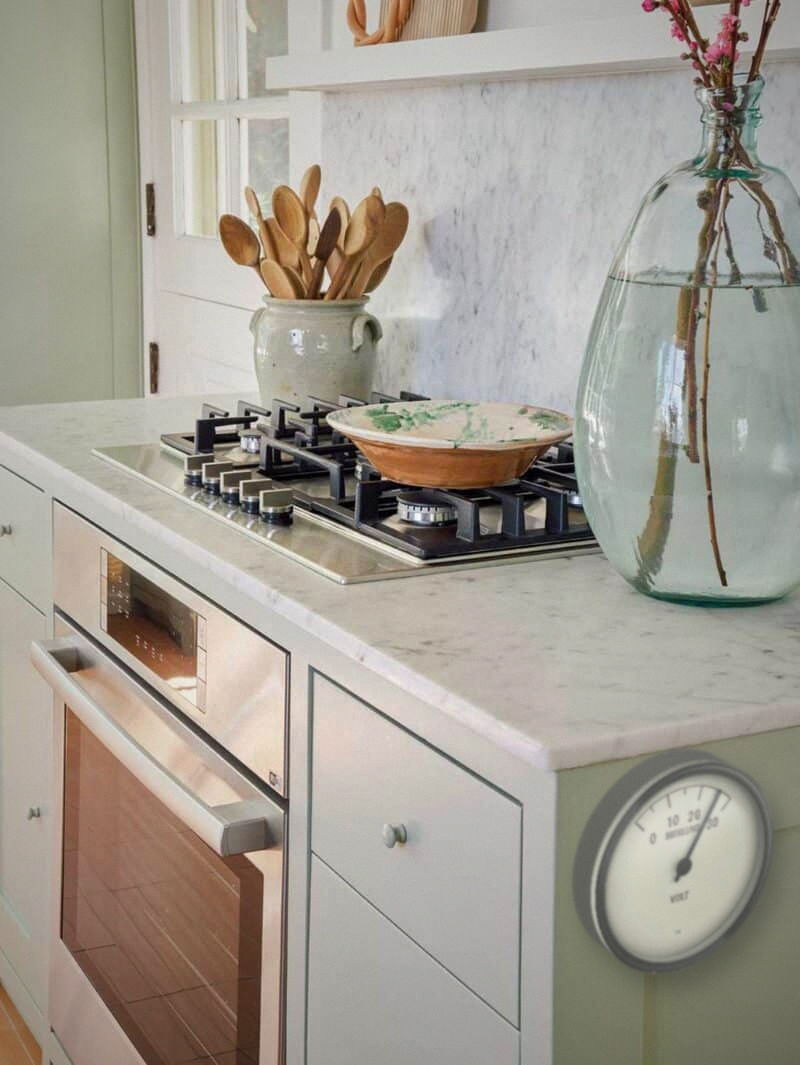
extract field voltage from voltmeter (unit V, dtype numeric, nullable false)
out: 25 V
